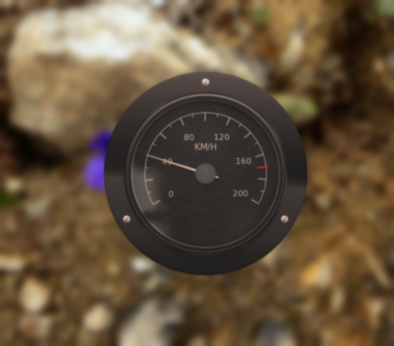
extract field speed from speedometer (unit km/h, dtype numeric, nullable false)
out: 40 km/h
